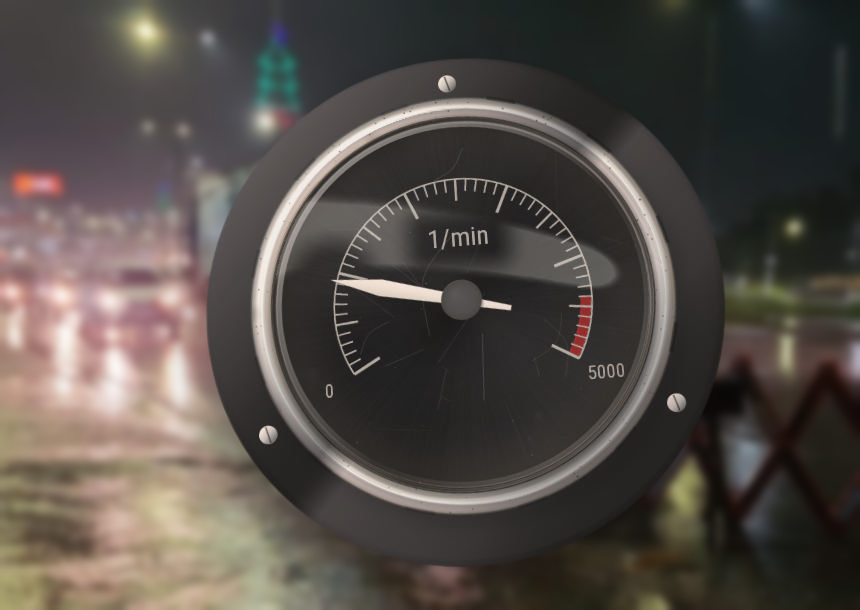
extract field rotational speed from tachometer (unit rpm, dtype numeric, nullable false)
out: 900 rpm
